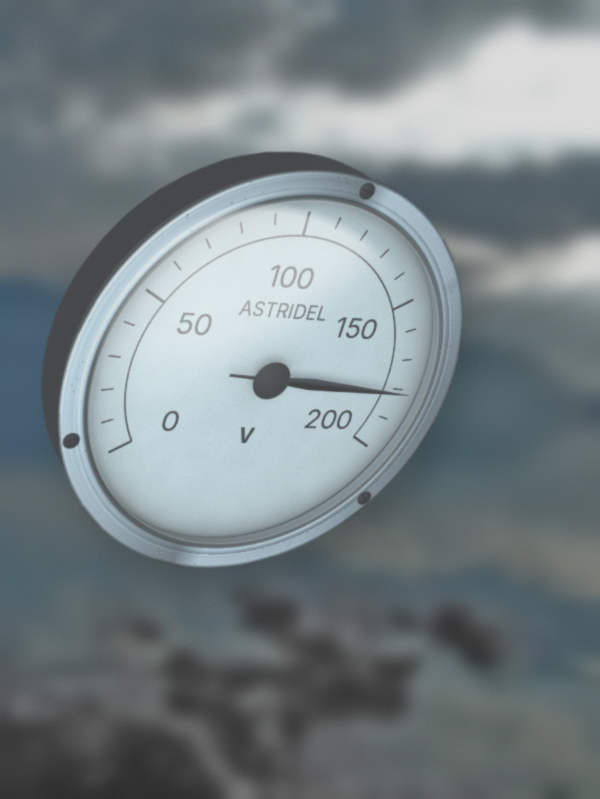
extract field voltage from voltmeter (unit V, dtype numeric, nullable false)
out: 180 V
